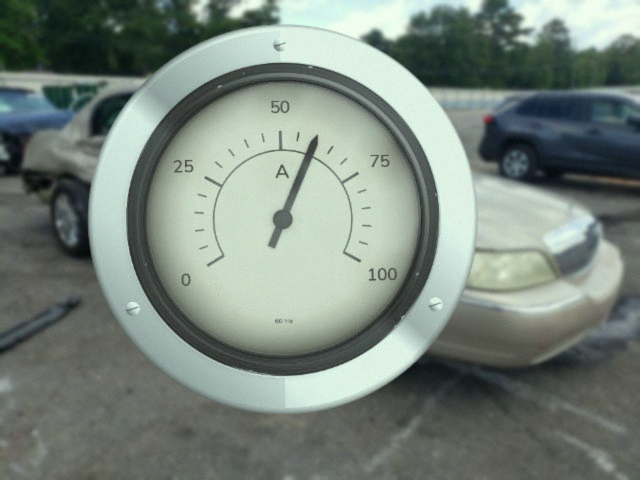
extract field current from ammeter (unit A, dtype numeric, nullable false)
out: 60 A
